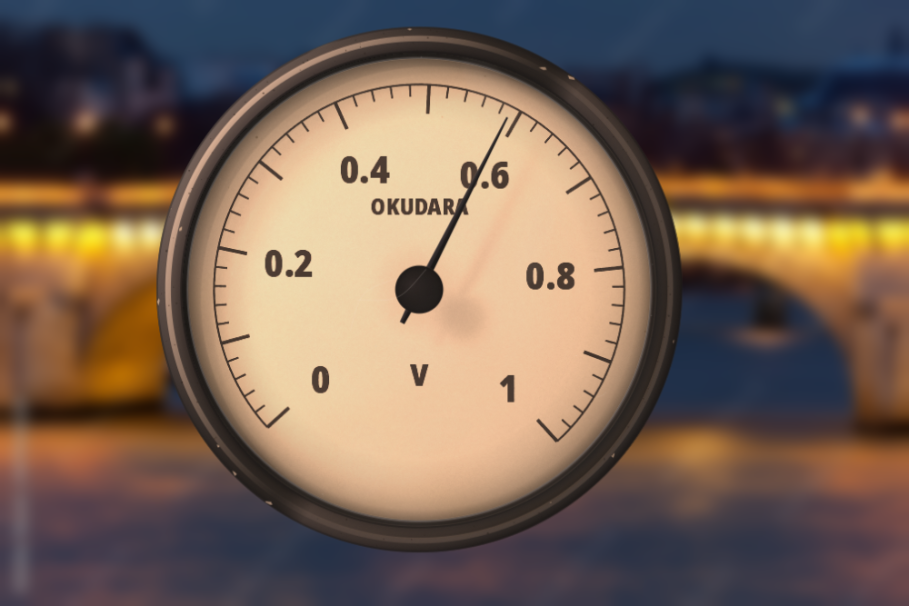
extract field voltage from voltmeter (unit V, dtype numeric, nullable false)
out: 0.59 V
